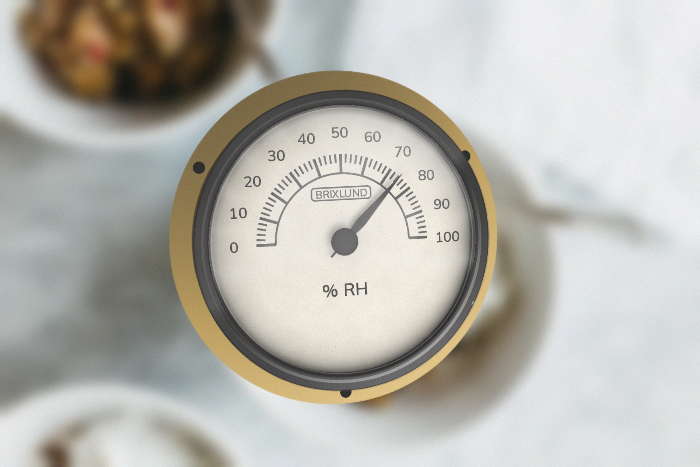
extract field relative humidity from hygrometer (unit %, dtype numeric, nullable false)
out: 74 %
